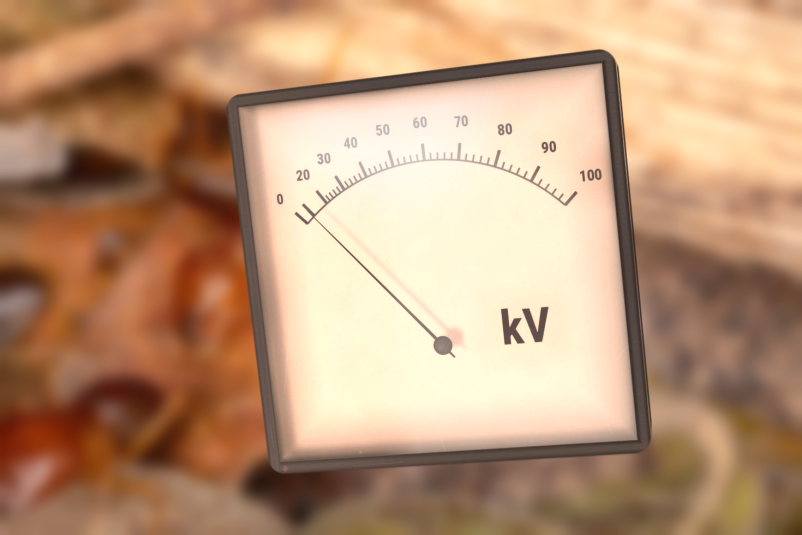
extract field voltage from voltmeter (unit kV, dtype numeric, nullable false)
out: 10 kV
